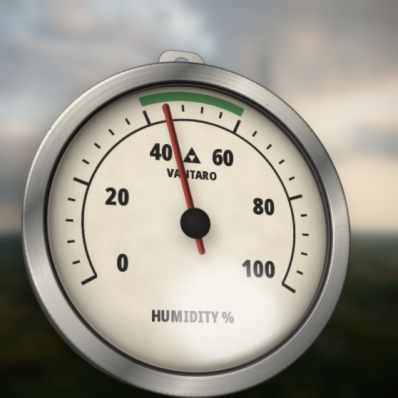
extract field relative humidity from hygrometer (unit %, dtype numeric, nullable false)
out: 44 %
